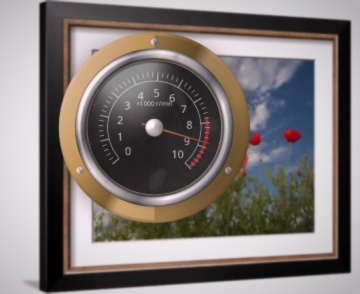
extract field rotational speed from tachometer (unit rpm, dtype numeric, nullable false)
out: 8800 rpm
